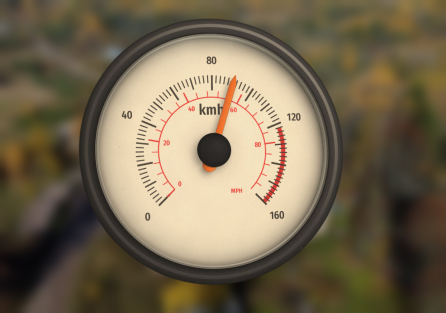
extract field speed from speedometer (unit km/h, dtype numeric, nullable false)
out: 90 km/h
